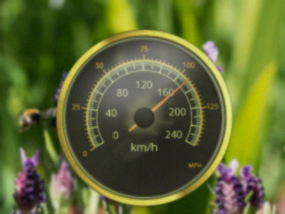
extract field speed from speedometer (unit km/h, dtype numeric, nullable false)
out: 170 km/h
